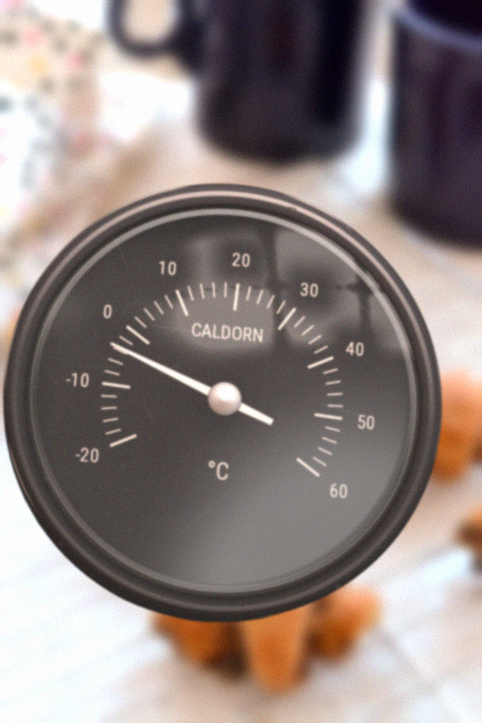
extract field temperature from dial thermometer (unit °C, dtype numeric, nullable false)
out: -4 °C
